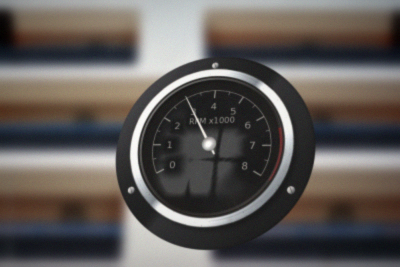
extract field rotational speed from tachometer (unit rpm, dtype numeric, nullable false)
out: 3000 rpm
